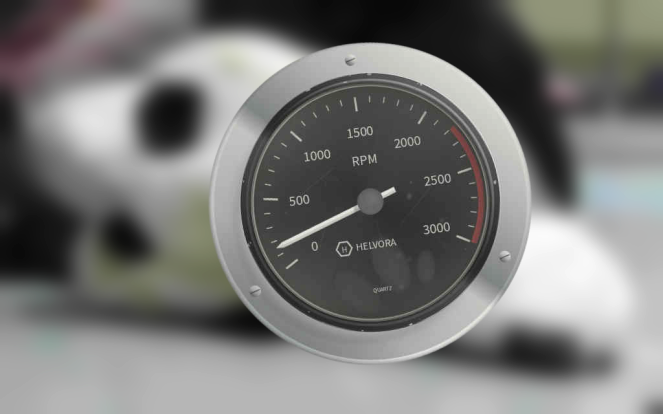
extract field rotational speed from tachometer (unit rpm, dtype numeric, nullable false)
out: 150 rpm
